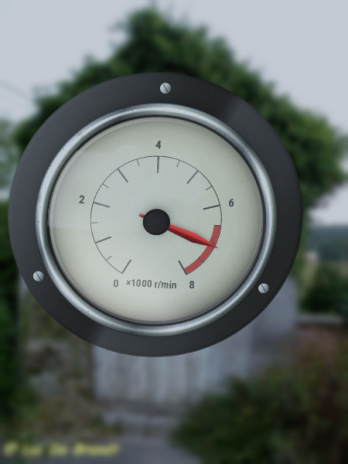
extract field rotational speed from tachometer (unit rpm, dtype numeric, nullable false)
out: 7000 rpm
